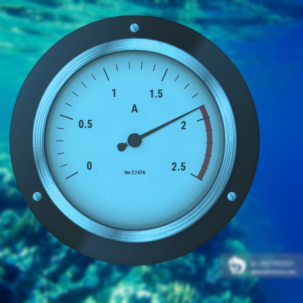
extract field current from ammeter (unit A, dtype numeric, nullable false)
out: 1.9 A
